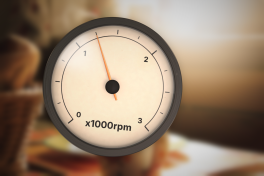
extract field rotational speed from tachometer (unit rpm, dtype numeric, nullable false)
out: 1250 rpm
